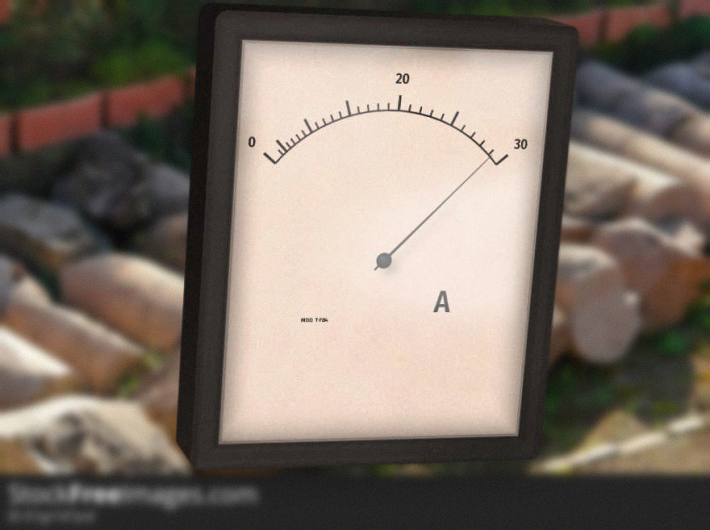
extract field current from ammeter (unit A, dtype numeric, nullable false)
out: 29 A
